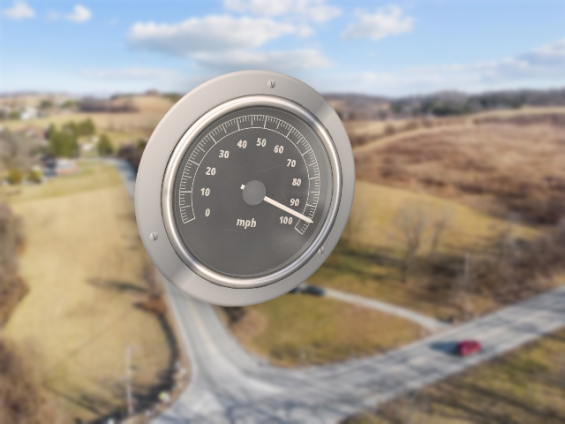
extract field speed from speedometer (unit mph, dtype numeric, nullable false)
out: 95 mph
